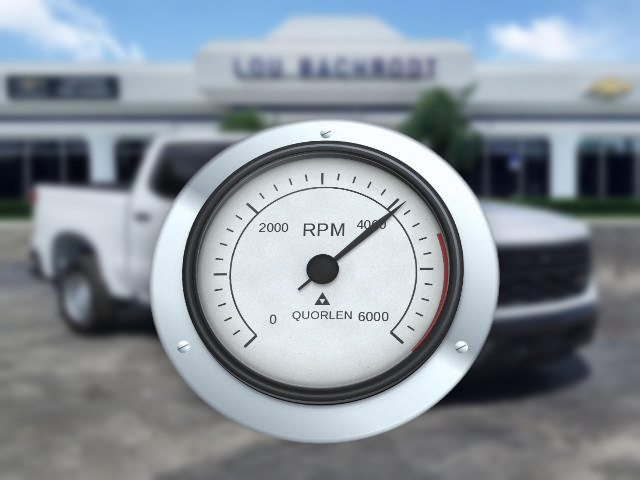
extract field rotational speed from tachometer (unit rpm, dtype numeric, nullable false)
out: 4100 rpm
